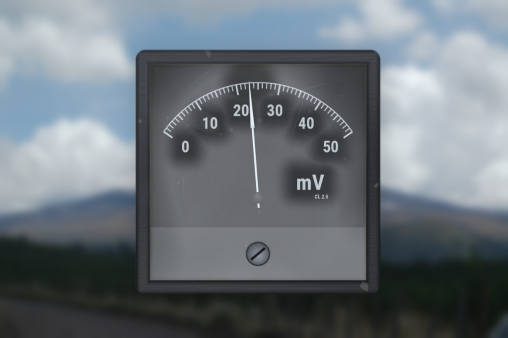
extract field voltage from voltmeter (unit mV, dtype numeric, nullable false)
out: 23 mV
